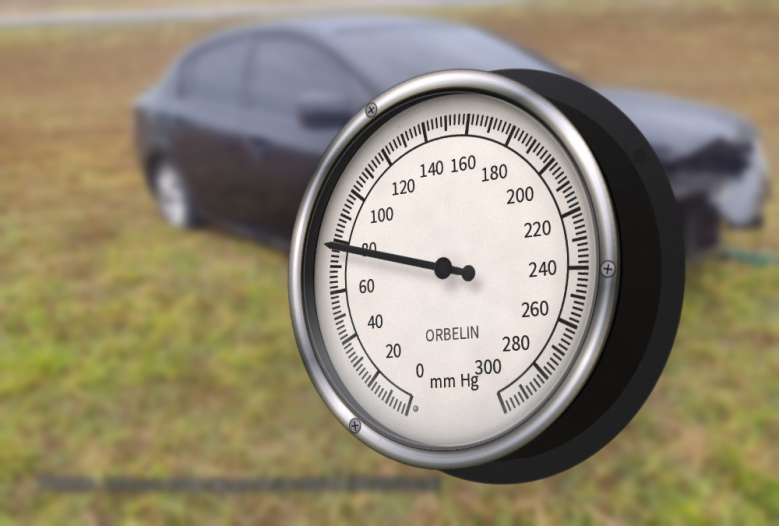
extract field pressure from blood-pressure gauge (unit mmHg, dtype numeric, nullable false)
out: 78 mmHg
